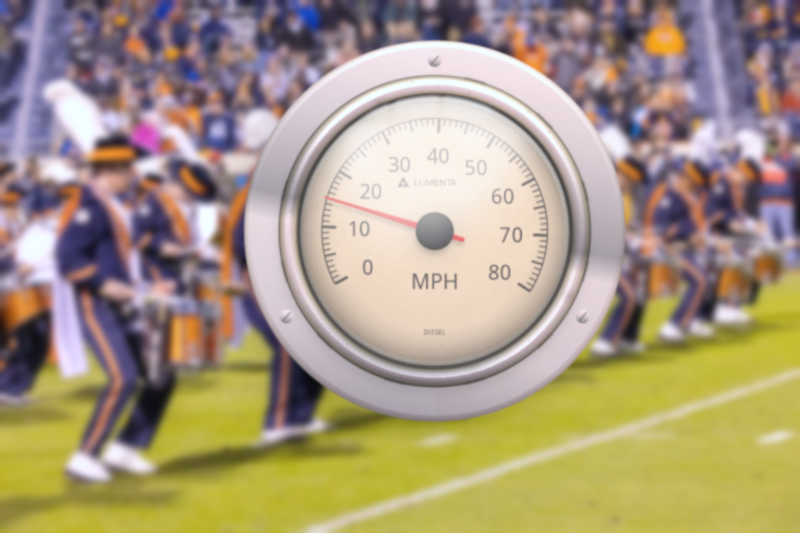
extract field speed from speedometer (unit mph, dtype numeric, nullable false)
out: 15 mph
